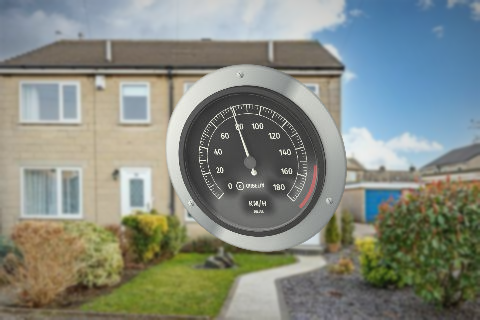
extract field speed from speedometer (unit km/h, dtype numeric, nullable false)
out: 80 km/h
